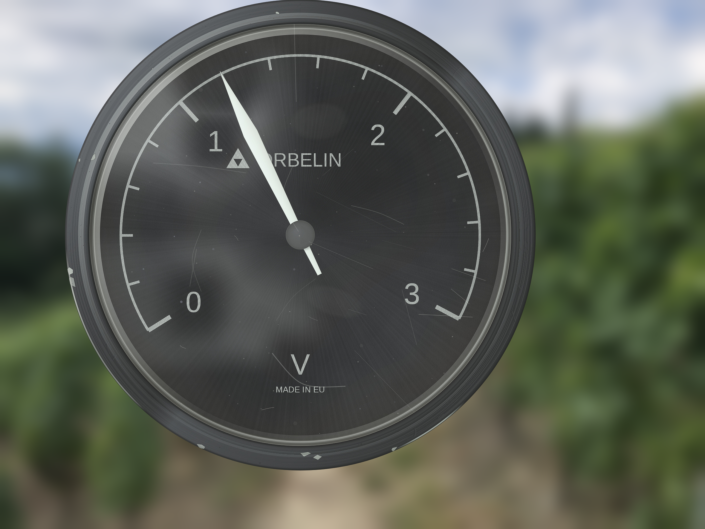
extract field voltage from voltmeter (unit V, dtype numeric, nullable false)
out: 1.2 V
